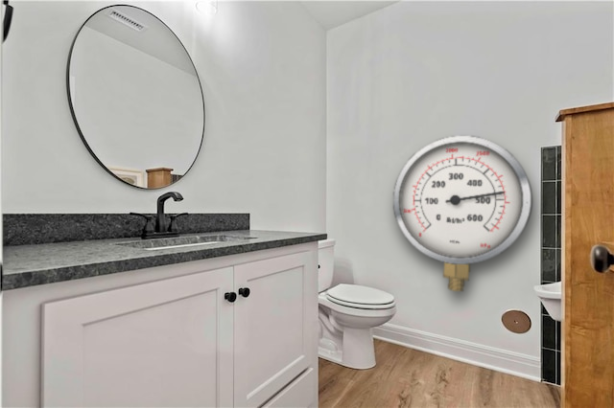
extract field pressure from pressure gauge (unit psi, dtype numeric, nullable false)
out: 480 psi
